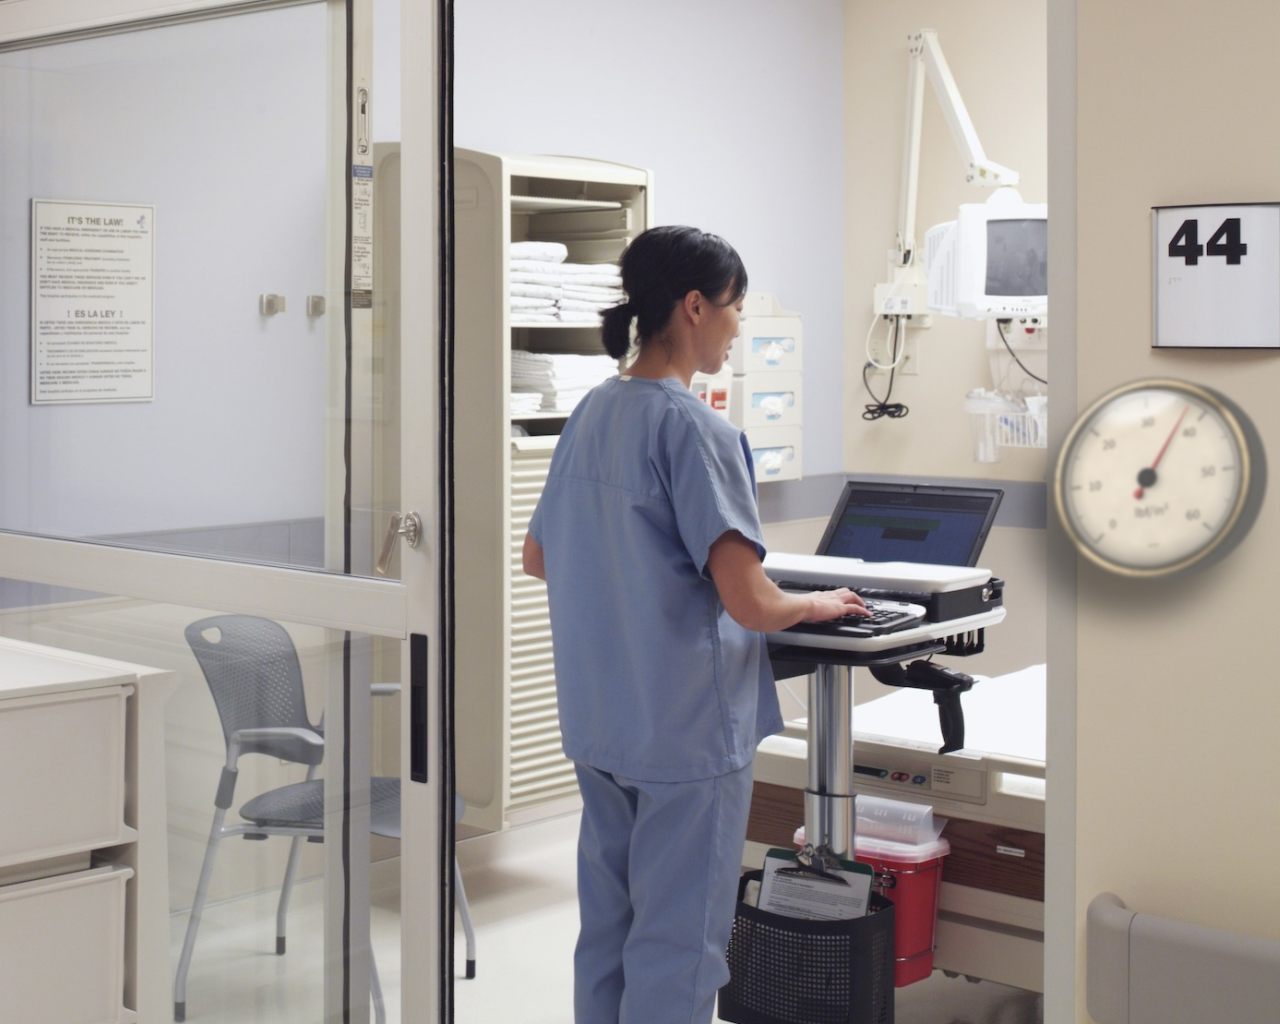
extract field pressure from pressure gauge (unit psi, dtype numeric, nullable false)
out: 37.5 psi
